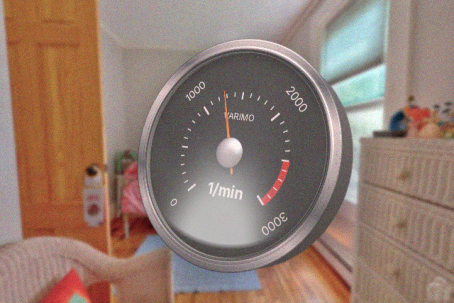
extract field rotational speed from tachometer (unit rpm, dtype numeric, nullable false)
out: 1300 rpm
